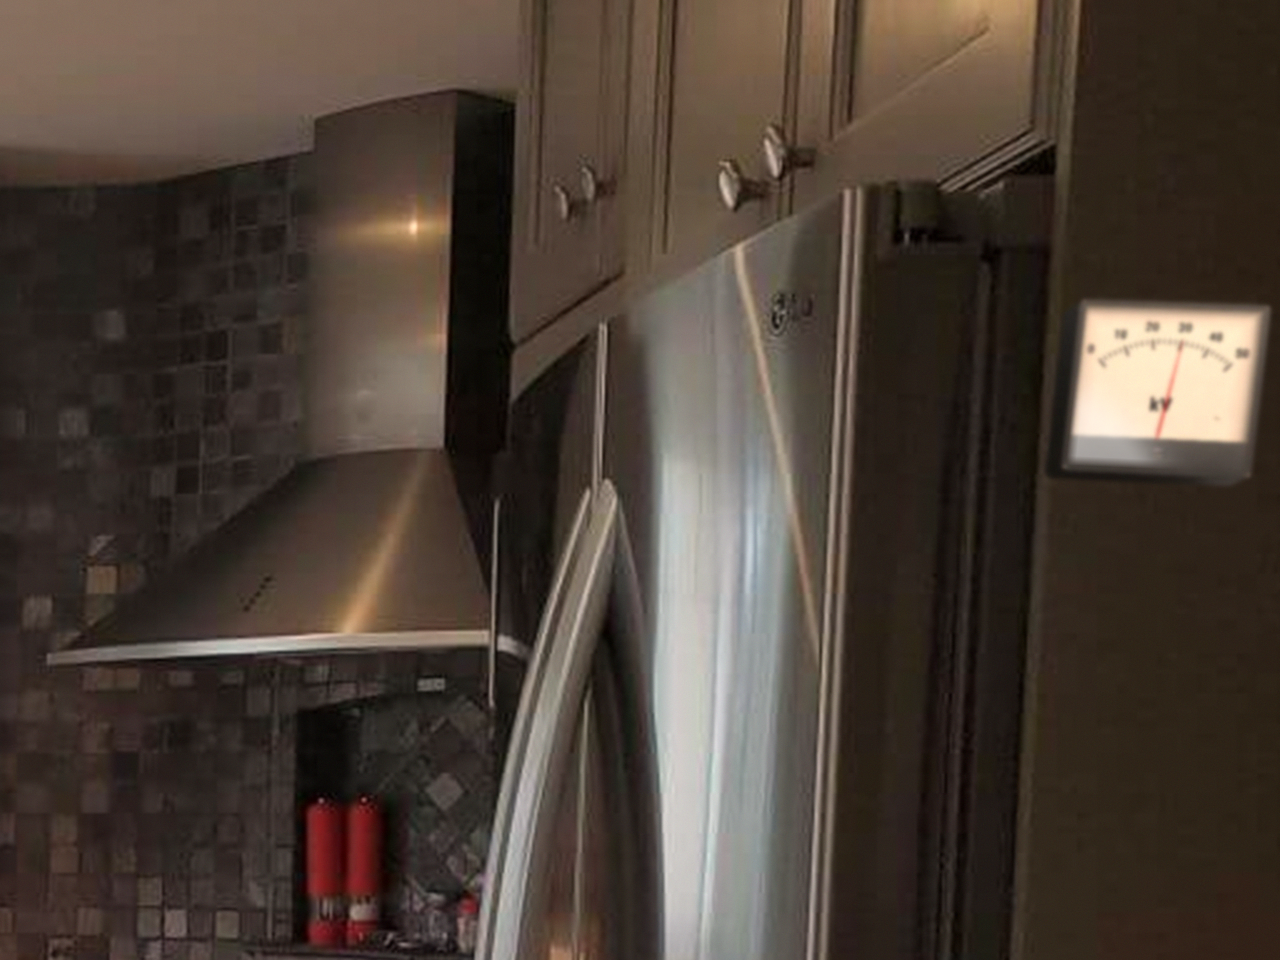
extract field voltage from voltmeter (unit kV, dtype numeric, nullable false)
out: 30 kV
